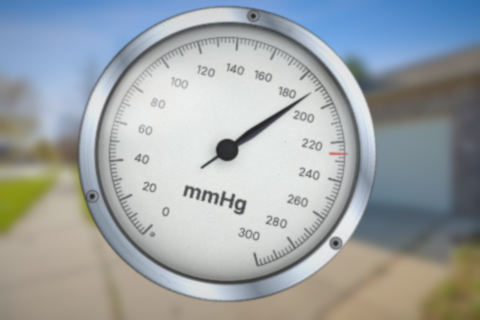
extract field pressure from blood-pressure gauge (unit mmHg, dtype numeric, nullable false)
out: 190 mmHg
